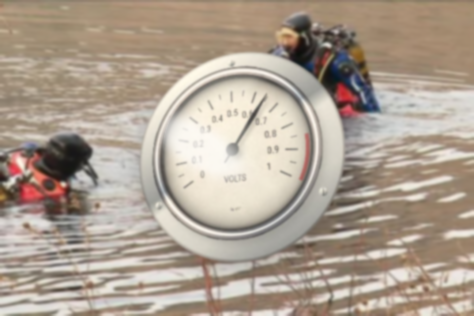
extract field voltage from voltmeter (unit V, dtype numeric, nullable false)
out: 0.65 V
